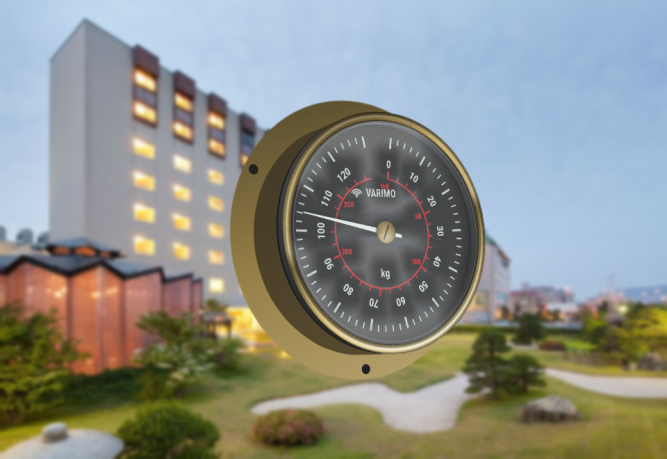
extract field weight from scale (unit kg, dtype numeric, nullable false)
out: 104 kg
